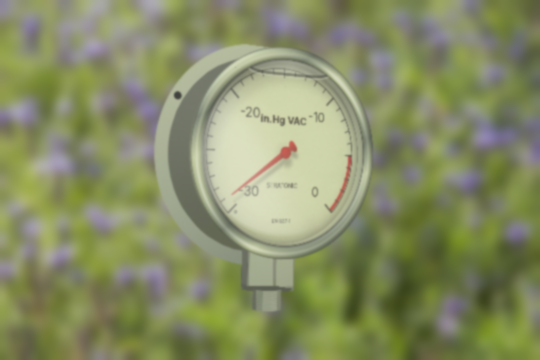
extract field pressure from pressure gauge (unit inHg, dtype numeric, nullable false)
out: -29 inHg
